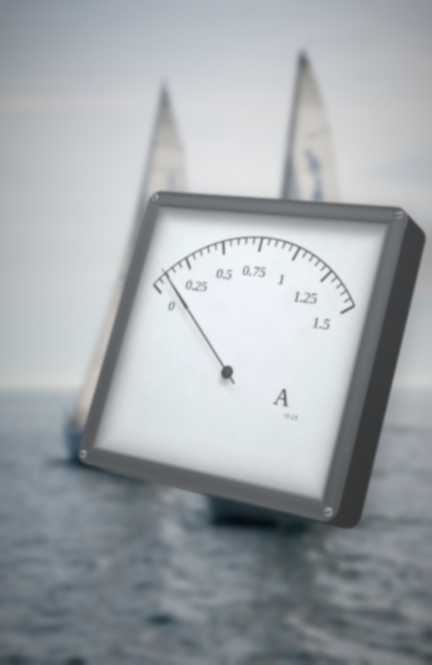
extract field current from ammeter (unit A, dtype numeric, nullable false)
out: 0.1 A
